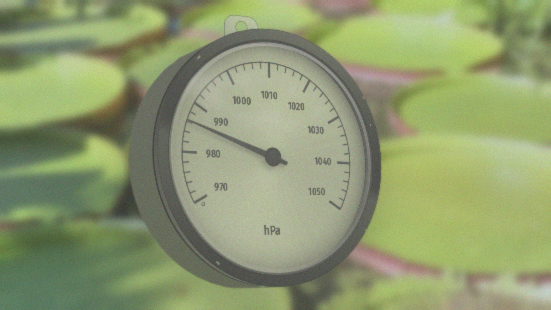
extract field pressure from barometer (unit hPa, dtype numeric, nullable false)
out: 986 hPa
